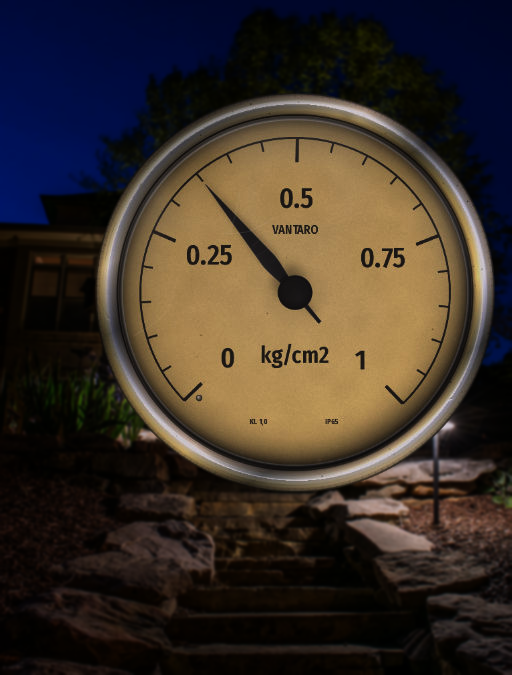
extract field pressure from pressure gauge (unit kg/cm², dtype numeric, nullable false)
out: 0.35 kg/cm²
